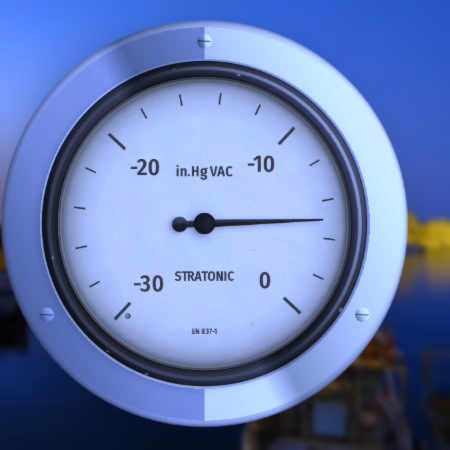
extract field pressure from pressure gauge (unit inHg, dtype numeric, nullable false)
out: -5 inHg
